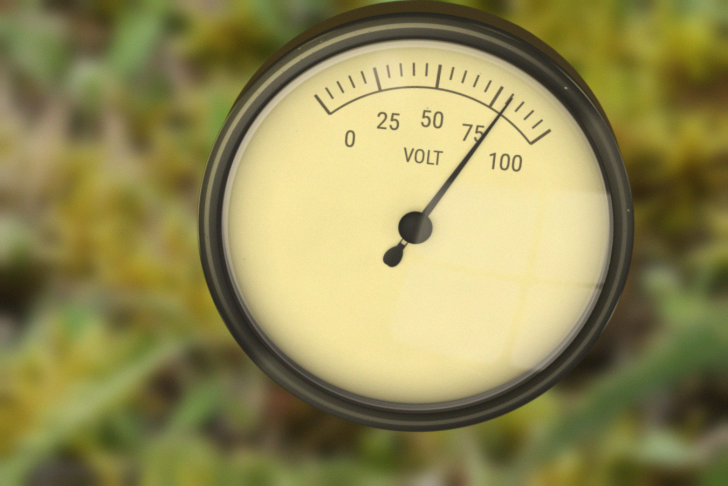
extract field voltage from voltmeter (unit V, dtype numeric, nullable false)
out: 80 V
